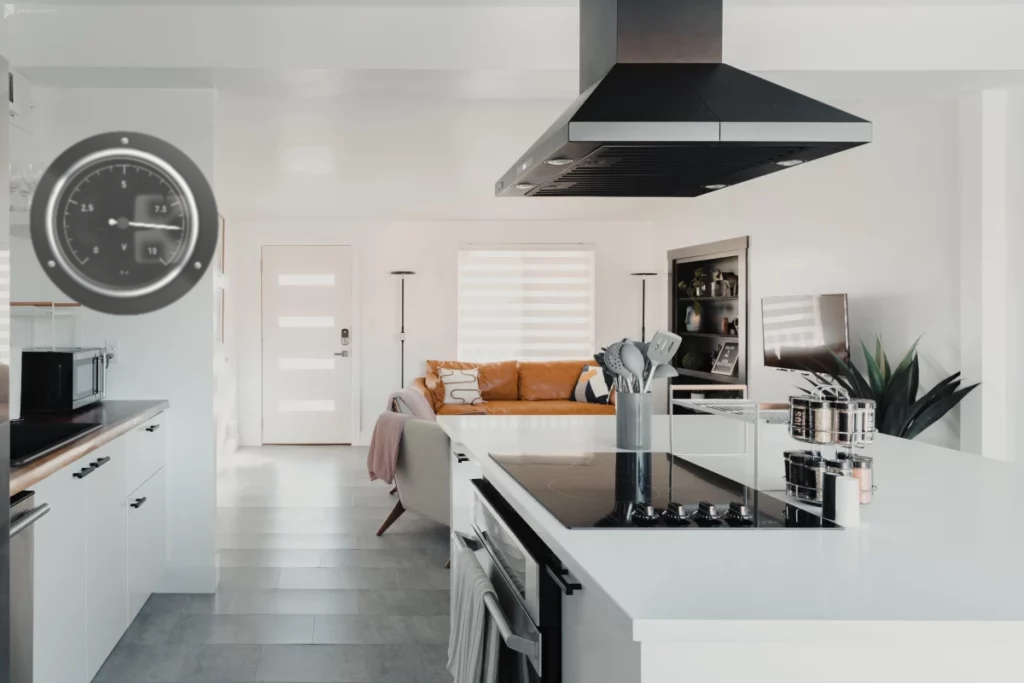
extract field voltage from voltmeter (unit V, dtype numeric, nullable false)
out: 8.5 V
